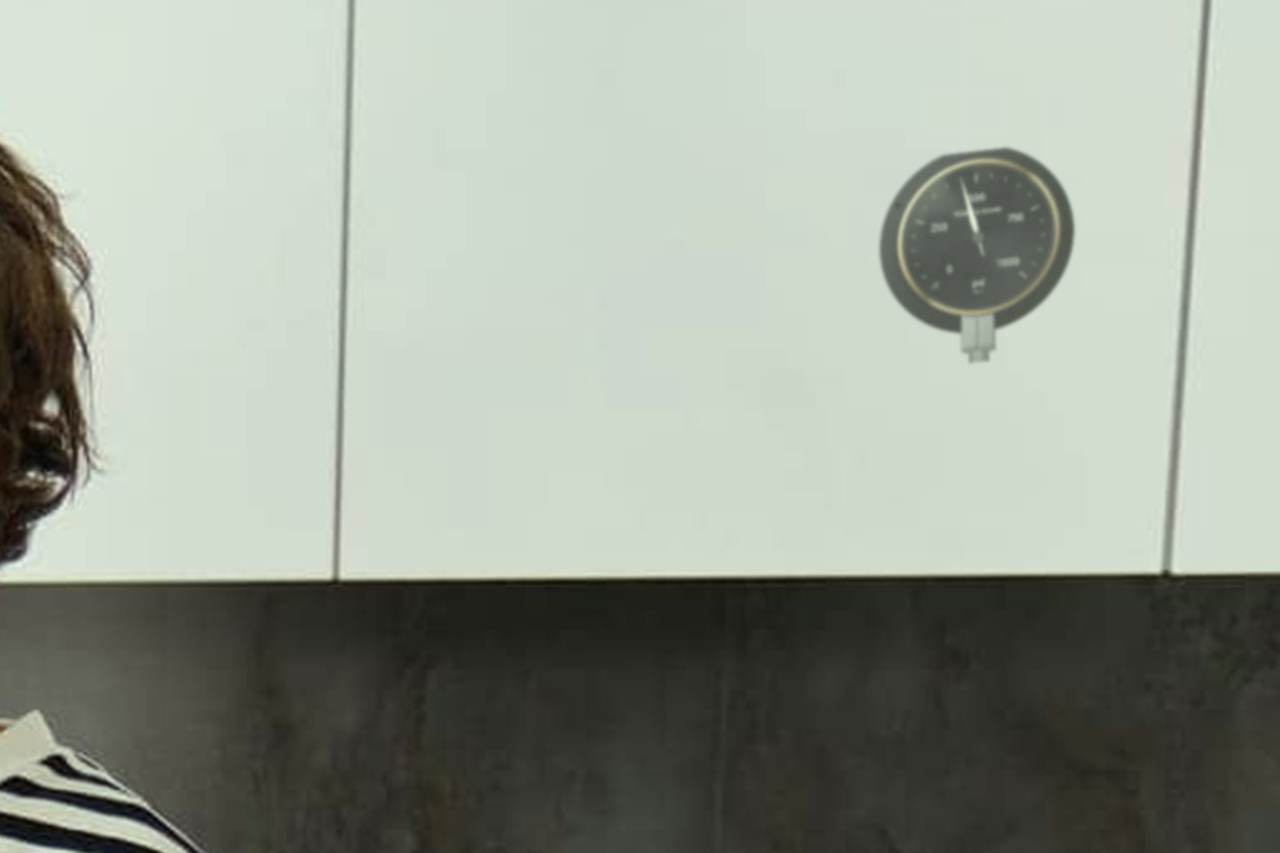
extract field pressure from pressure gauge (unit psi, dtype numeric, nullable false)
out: 450 psi
